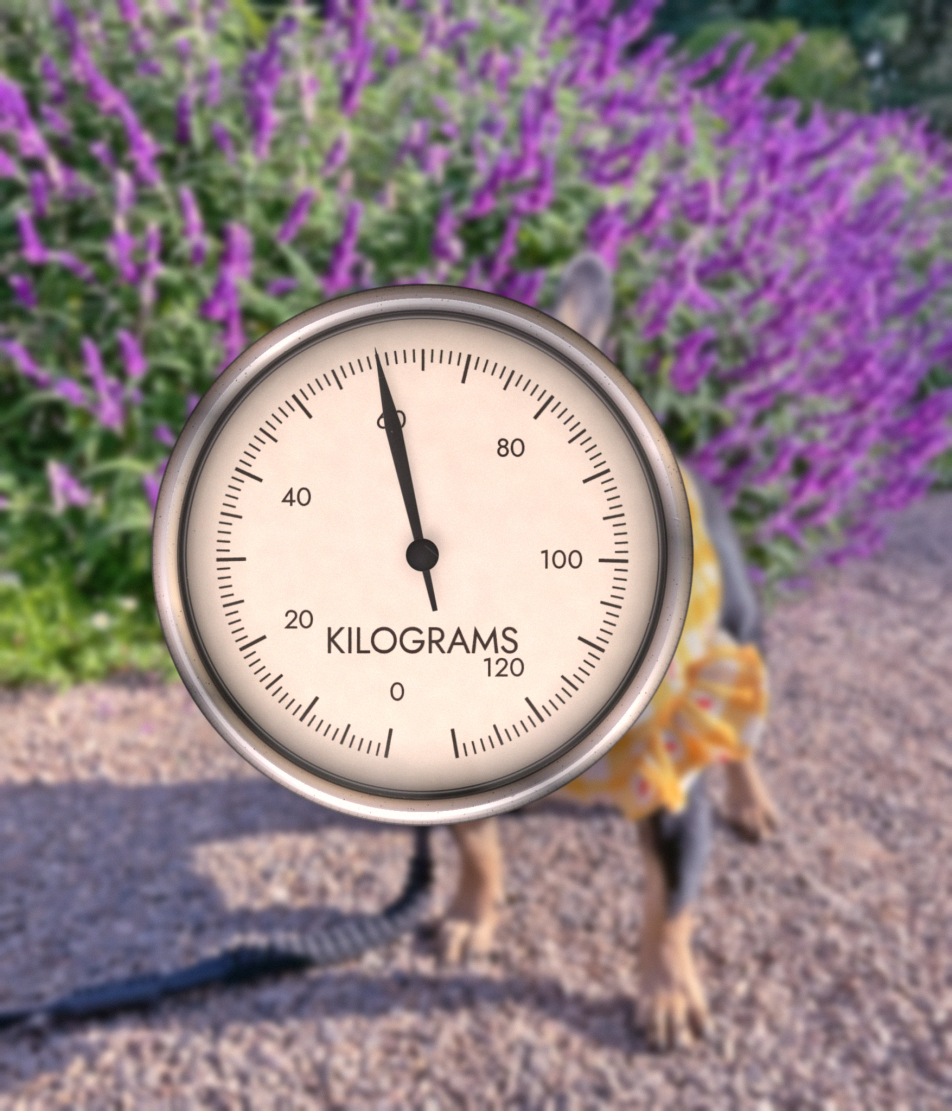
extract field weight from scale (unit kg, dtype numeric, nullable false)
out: 60 kg
